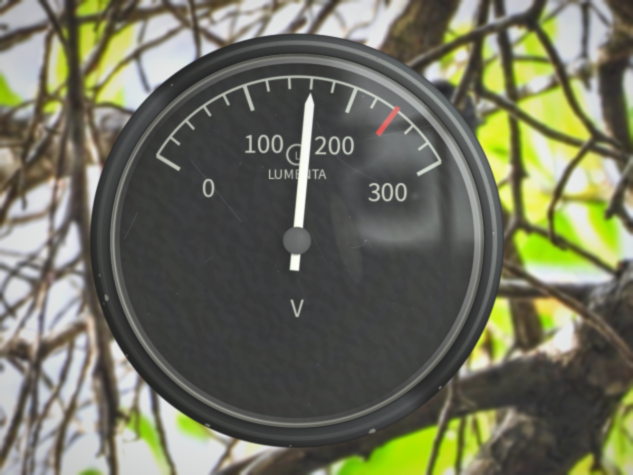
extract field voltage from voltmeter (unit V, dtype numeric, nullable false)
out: 160 V
